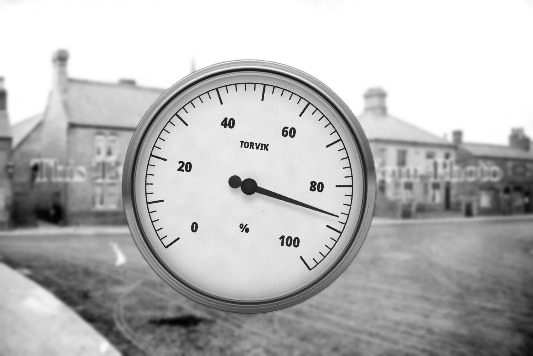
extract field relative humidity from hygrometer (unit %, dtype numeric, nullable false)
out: 87 %
